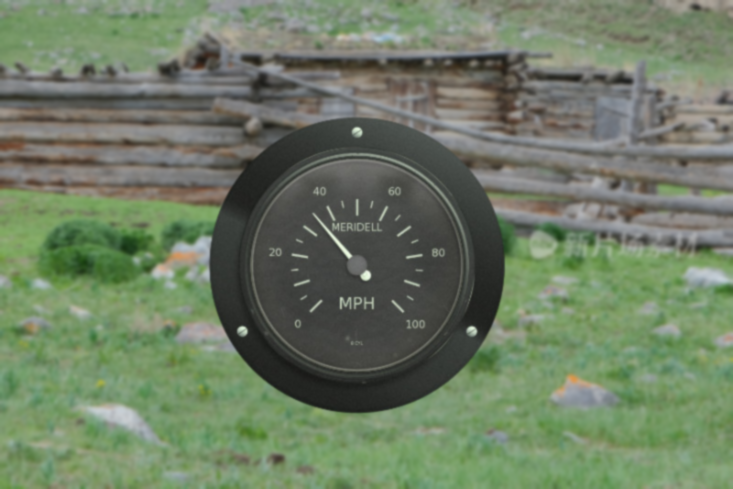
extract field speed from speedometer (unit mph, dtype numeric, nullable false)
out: 35 mph
